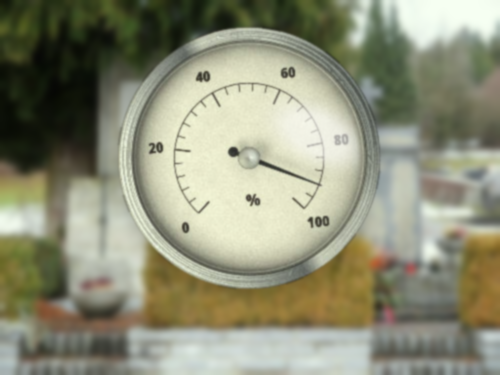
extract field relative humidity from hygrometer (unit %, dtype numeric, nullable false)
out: 92 %
